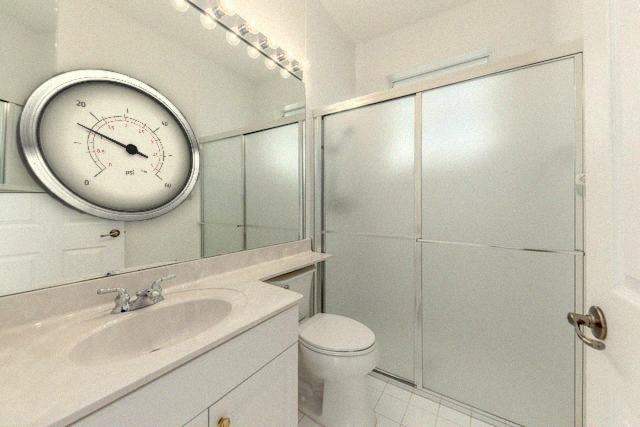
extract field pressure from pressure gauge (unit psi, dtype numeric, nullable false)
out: 15 psi
